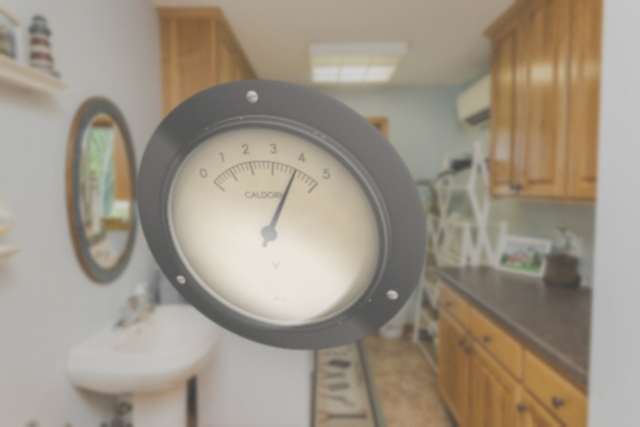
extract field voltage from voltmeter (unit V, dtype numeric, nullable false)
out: 4 V
